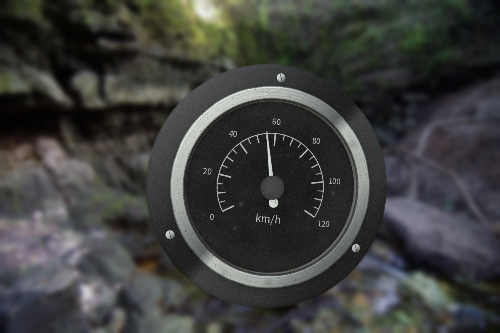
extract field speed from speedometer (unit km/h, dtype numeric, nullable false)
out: 55 km/h
